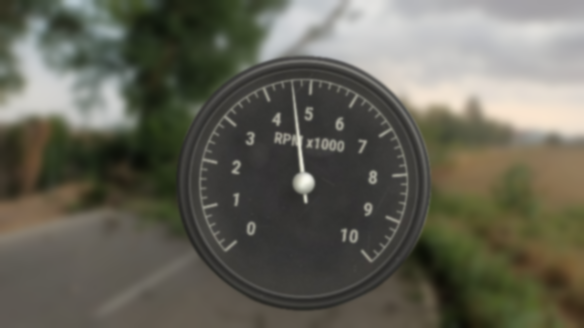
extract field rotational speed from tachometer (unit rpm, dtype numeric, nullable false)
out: 4600 rpm
